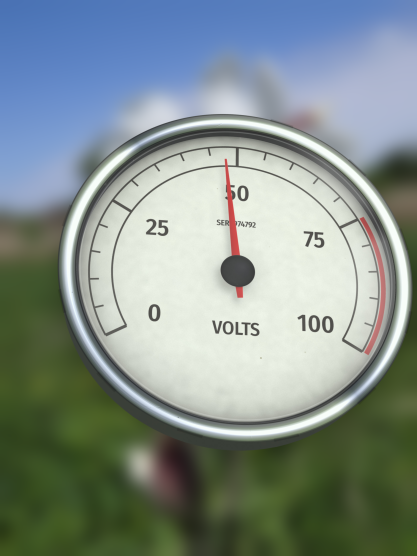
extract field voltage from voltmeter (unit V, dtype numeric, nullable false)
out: 47.5 V
